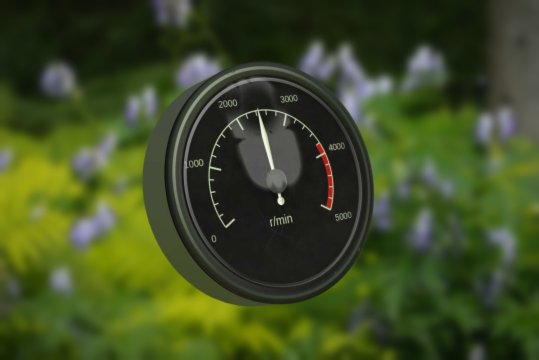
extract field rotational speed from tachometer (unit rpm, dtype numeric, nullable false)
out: 2400 rpm
